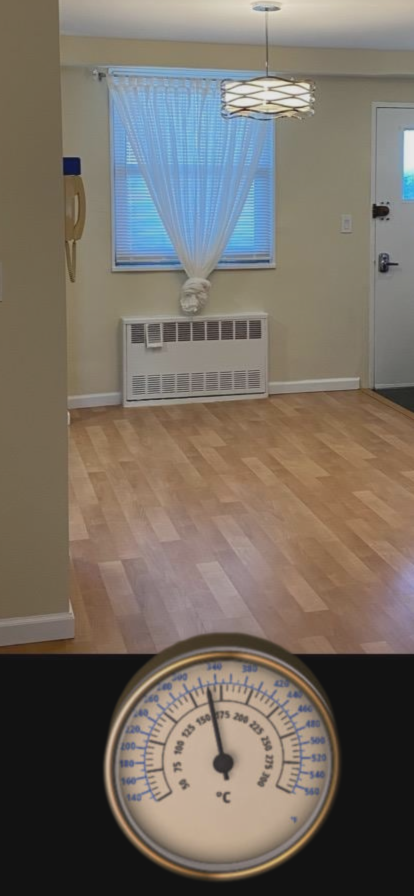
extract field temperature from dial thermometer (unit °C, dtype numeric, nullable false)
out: 165 °C
